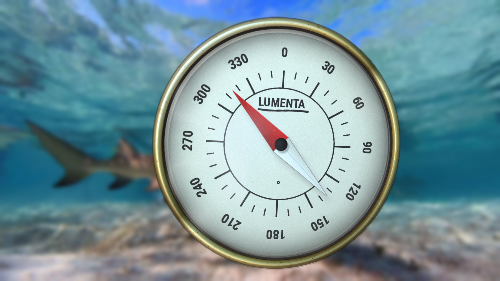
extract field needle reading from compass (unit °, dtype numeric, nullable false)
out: 315 °
